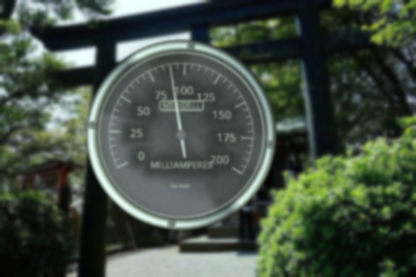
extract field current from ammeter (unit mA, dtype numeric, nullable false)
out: 90 mA
